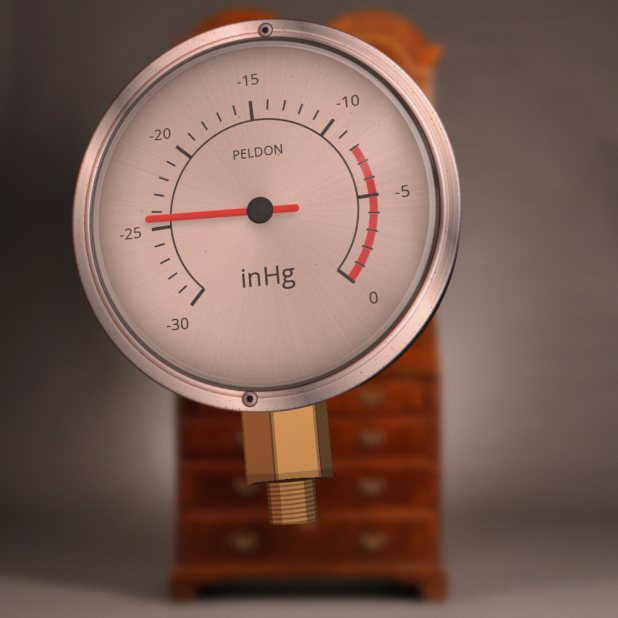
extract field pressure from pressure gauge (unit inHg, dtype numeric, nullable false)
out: -24.5 inHg
